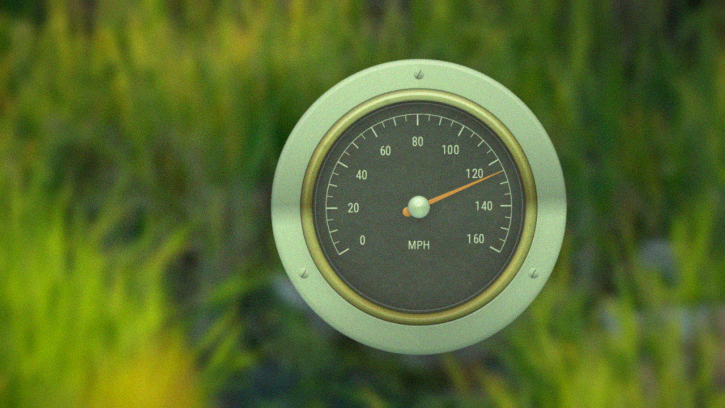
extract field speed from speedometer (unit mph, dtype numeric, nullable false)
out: 125 mph
